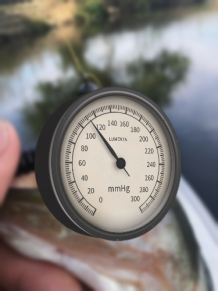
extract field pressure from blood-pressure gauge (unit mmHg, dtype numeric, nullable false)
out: 110 mmHg
